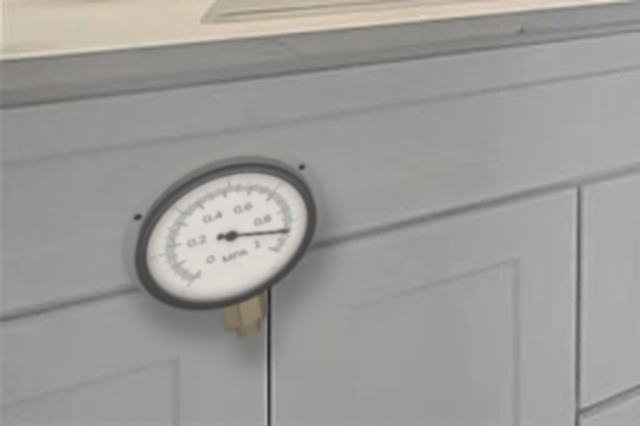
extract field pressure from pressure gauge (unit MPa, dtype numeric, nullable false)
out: 0.9 MPa
